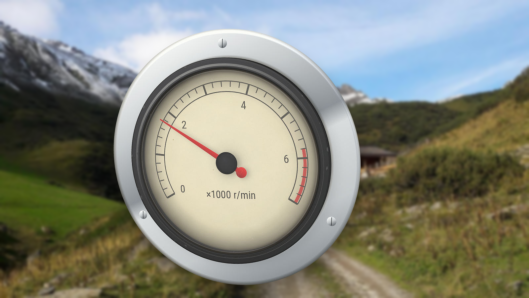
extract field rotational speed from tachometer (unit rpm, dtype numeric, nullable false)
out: 1800 rpm
